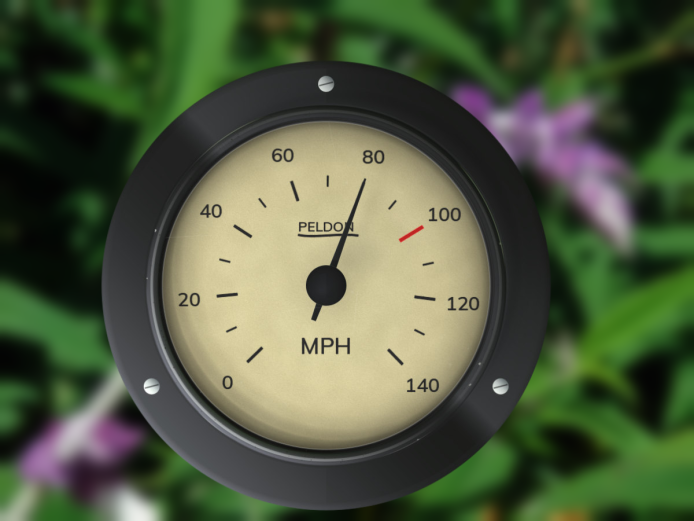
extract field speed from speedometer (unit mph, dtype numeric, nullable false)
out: 80 mph
